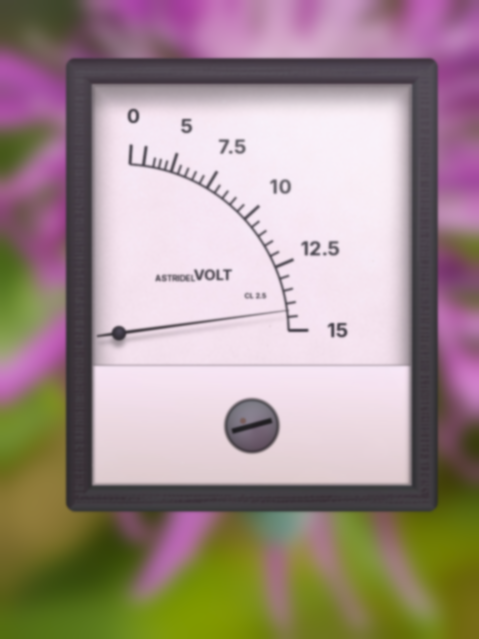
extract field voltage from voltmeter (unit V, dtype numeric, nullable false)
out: 14.25 V
